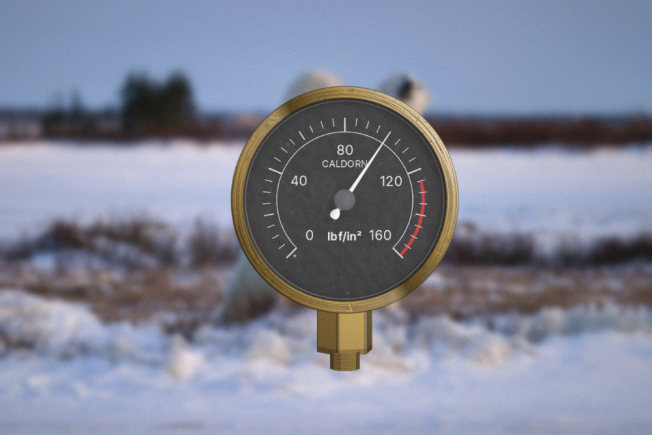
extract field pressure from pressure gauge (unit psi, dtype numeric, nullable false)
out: 100 psi
